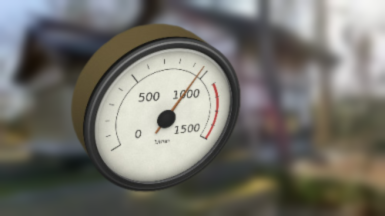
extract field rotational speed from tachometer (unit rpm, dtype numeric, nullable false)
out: 950 rpm
